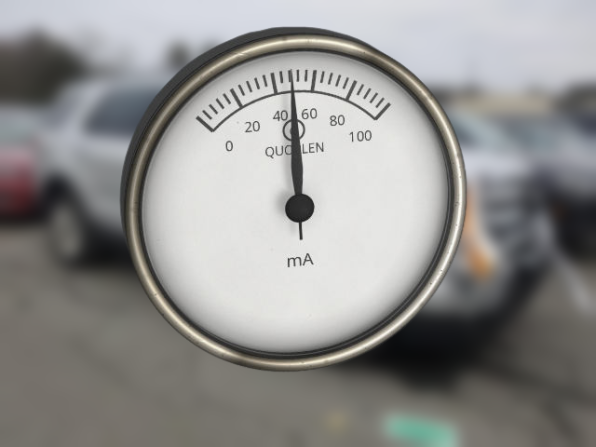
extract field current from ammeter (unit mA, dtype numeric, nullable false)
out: 48 mA
